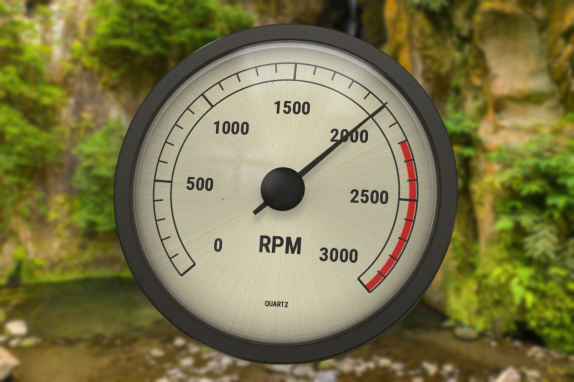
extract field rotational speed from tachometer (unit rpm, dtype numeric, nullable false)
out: 2000 rpm
